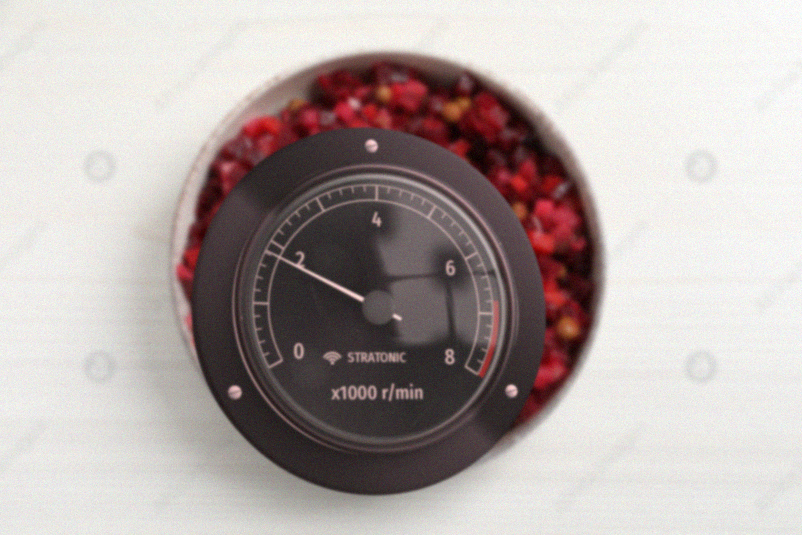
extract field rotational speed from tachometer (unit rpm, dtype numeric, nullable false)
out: 1800 rpm
